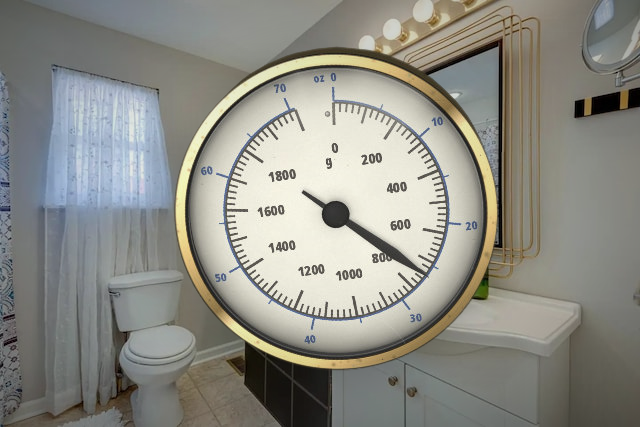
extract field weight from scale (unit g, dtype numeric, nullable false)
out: 740 g
